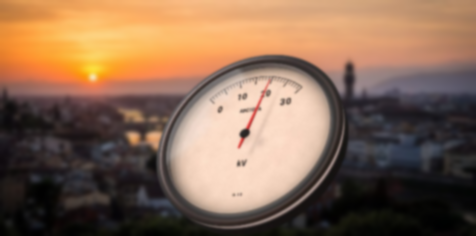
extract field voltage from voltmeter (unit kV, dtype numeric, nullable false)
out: 20 kV
